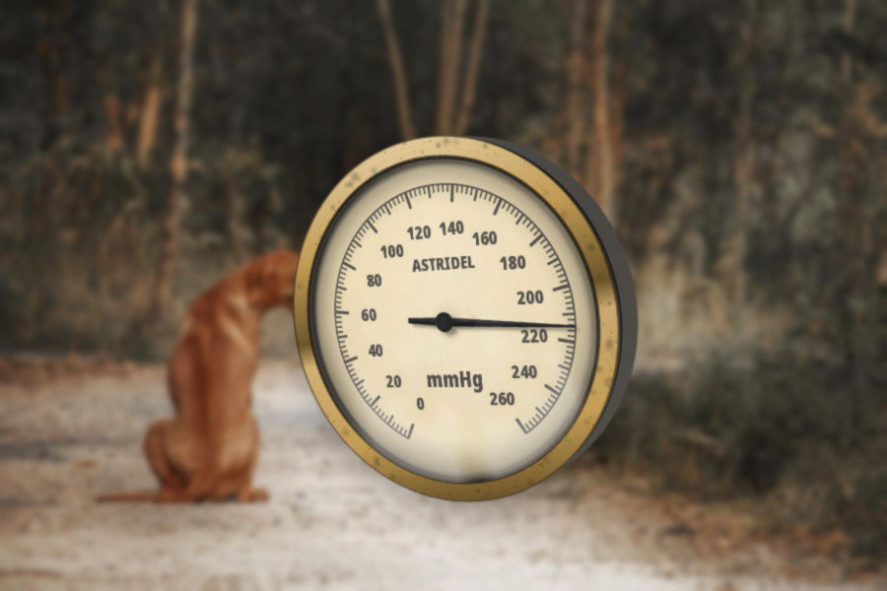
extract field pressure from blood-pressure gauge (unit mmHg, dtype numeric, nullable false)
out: 214 mmHg
